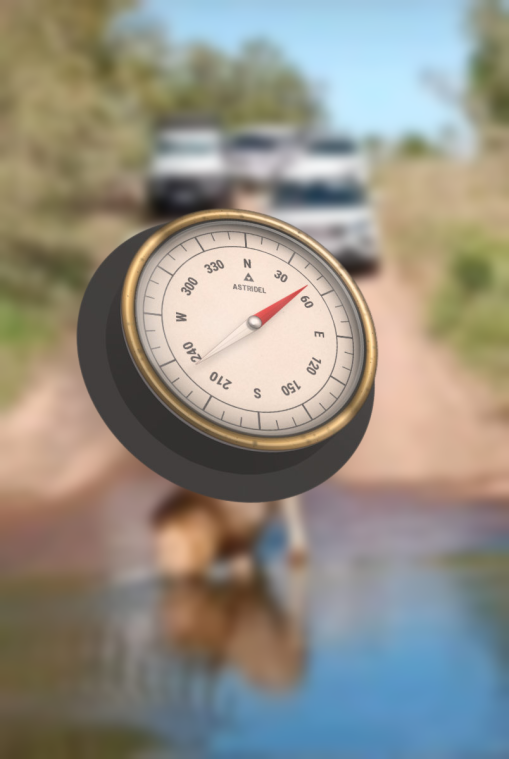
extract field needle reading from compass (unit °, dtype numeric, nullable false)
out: 50 °
